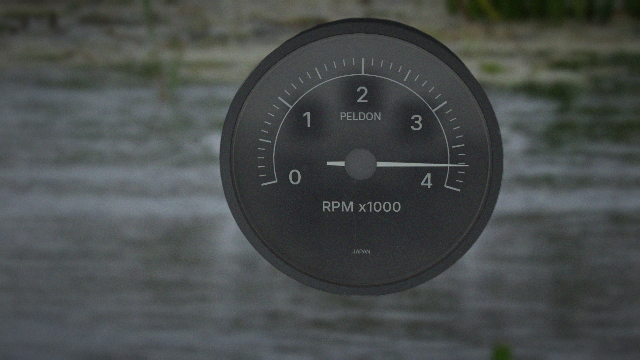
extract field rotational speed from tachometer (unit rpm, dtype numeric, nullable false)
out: 3700 rpm
